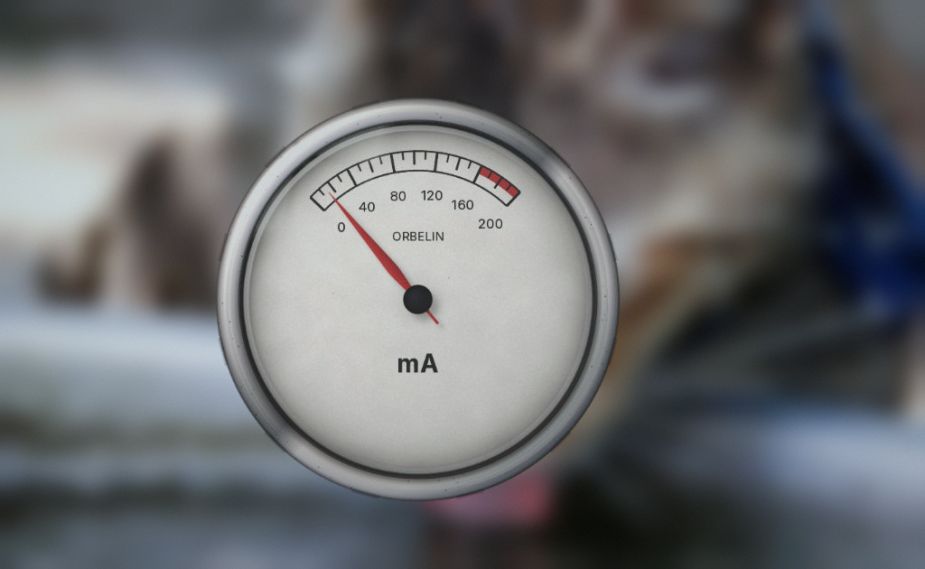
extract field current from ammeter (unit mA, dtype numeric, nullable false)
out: 15 mA
